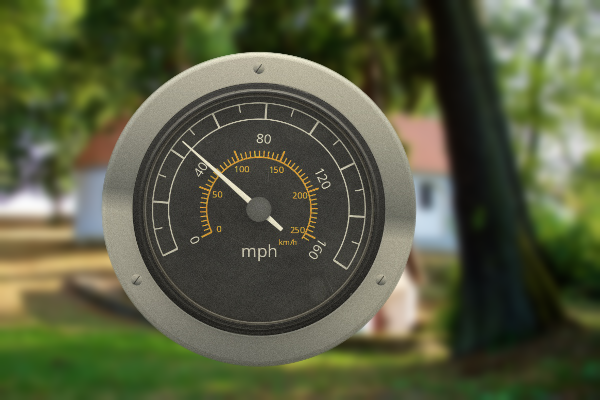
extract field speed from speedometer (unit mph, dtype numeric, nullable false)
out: 45 mph
